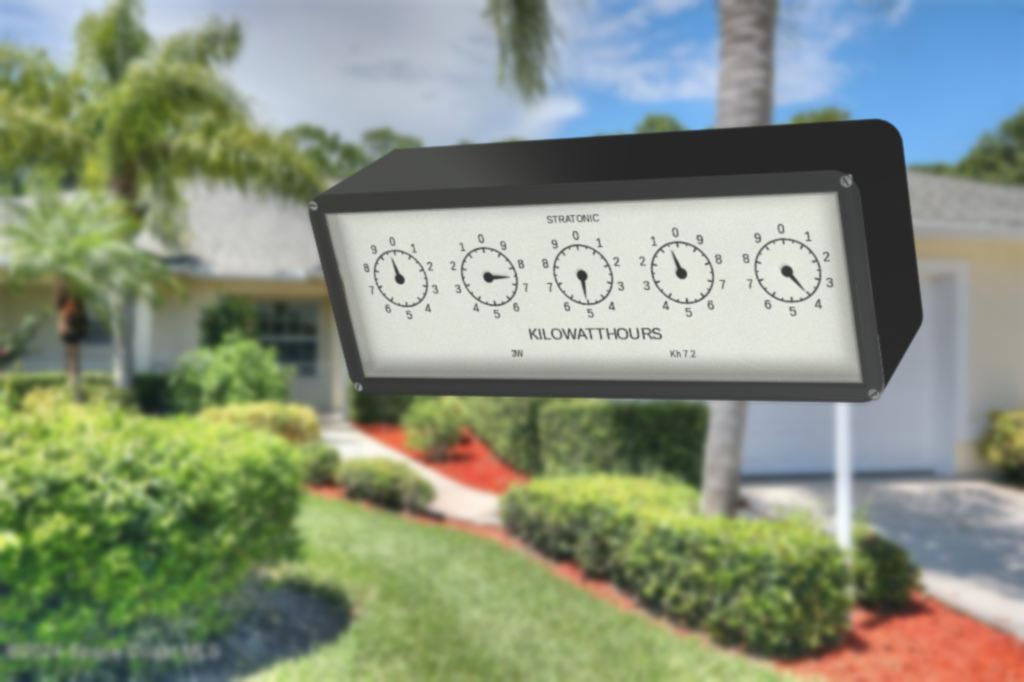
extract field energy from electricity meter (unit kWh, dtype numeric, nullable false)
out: 97504 kWh
